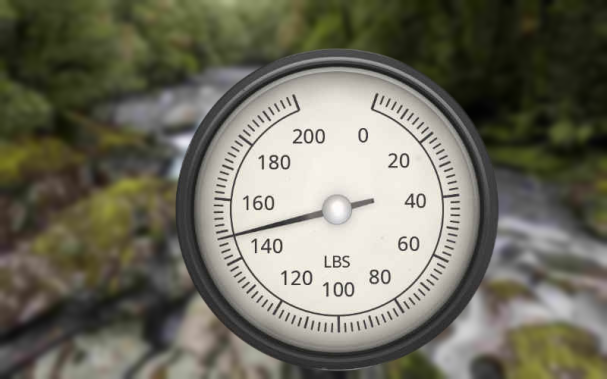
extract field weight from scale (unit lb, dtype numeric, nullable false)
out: 148 lb
